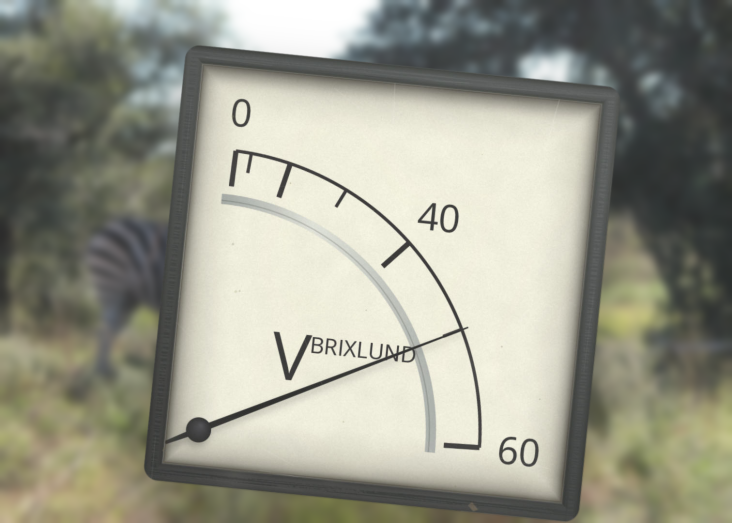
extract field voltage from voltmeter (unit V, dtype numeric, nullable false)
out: 50 V
